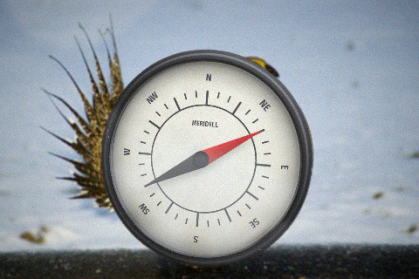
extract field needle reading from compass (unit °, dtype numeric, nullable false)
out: 60 °
